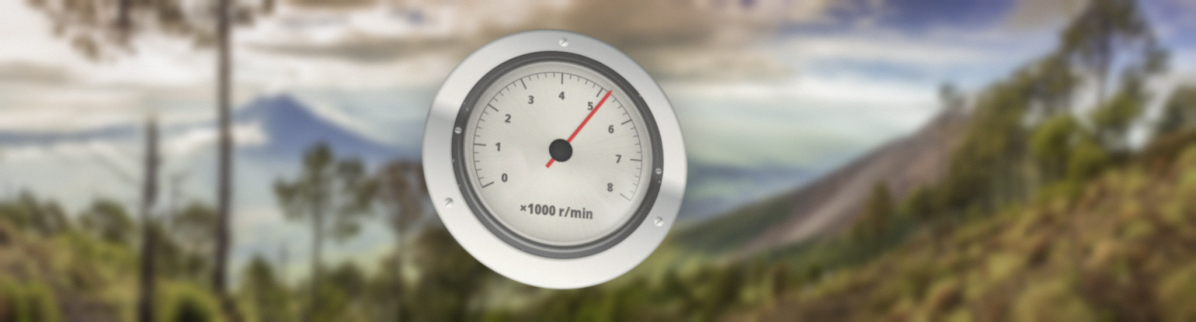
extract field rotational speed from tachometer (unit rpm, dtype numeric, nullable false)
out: 5200 rpm
